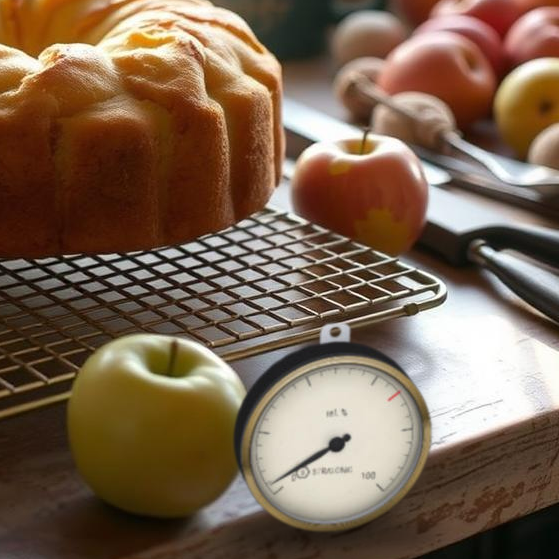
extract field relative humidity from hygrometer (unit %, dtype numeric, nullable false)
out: 4 %
